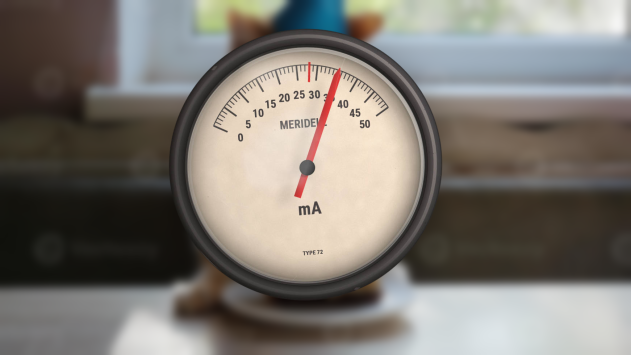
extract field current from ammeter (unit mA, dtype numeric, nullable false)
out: 35 mA
